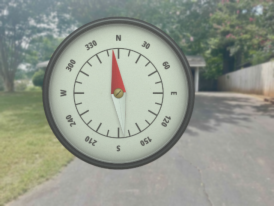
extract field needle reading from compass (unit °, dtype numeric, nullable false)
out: 352.5 °
